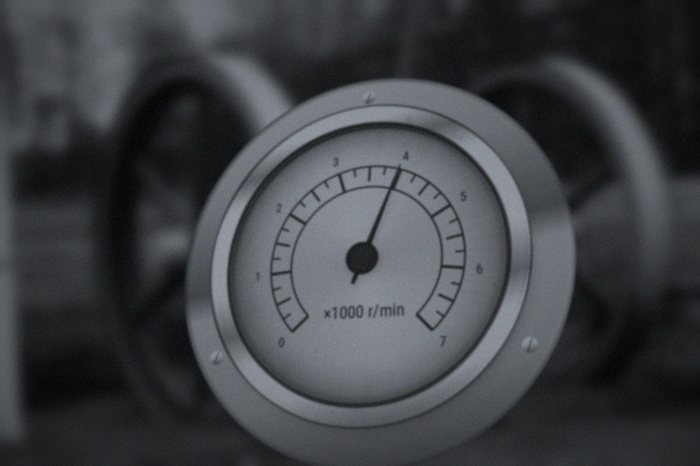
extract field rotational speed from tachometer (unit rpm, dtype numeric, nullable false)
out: 4000 rpm
